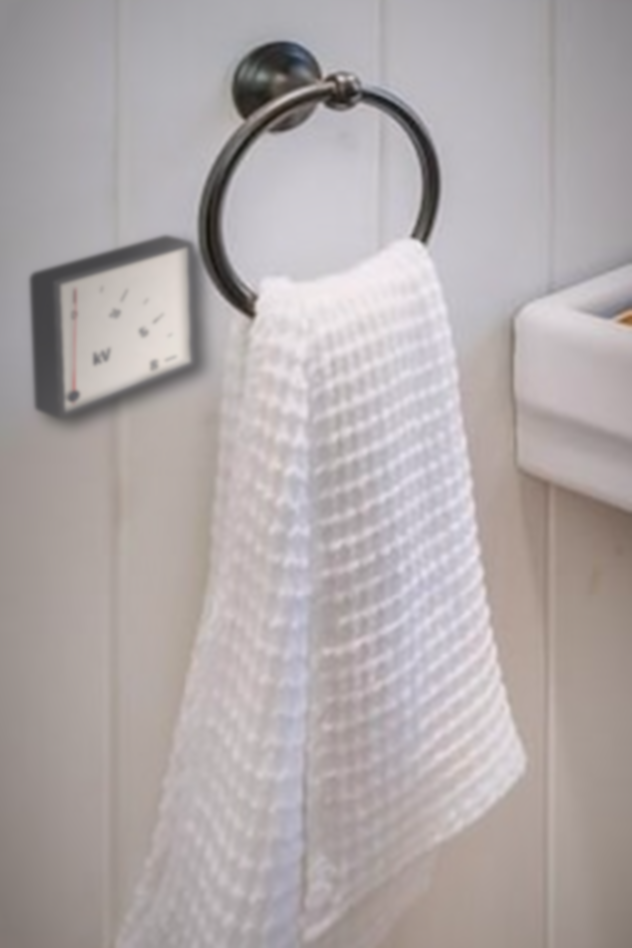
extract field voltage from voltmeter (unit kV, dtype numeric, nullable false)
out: 0 kV
